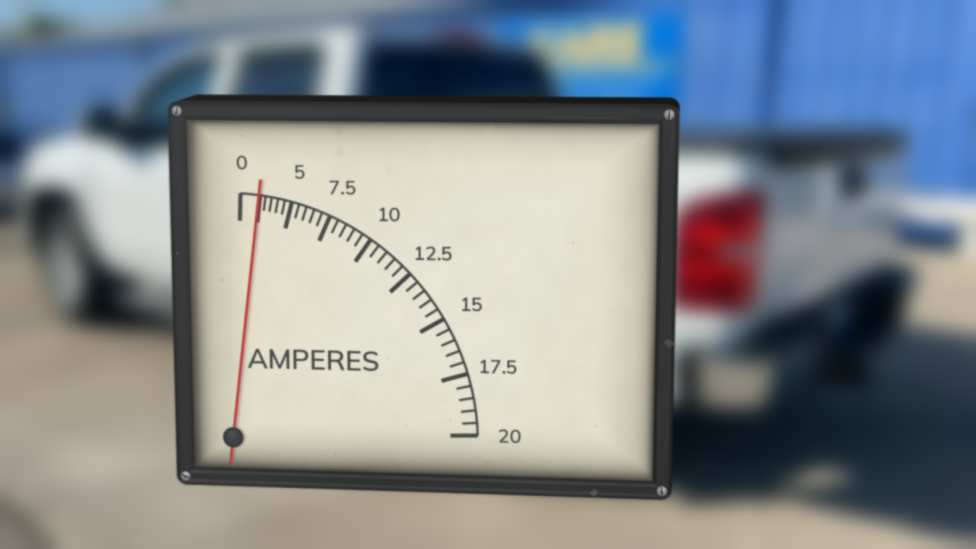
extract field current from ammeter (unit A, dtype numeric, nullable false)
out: 2.5 A
